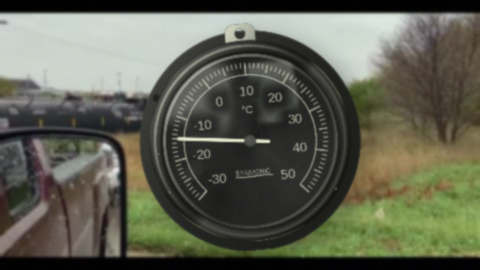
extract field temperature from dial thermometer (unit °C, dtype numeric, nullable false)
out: -15 °C
